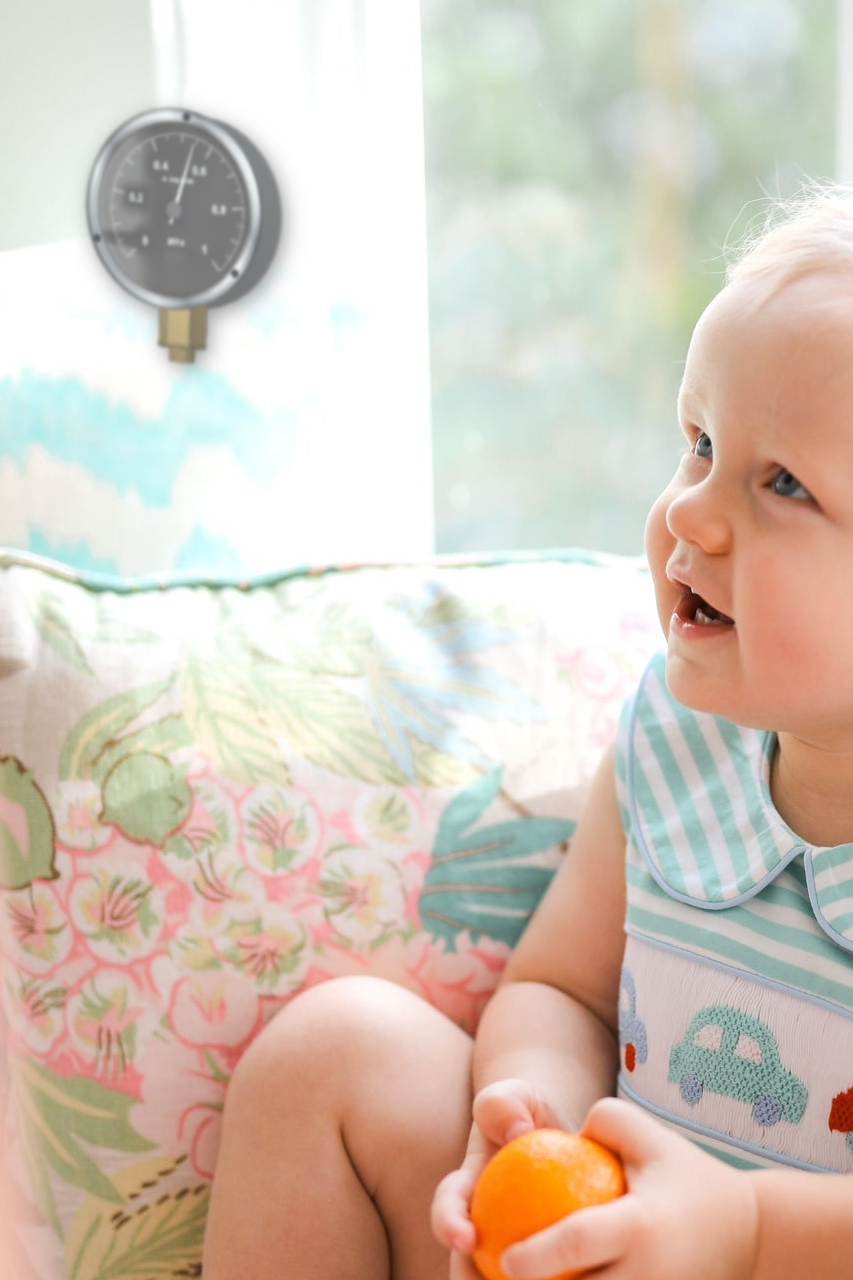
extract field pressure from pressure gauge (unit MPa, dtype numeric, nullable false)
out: 0.55 MPa
